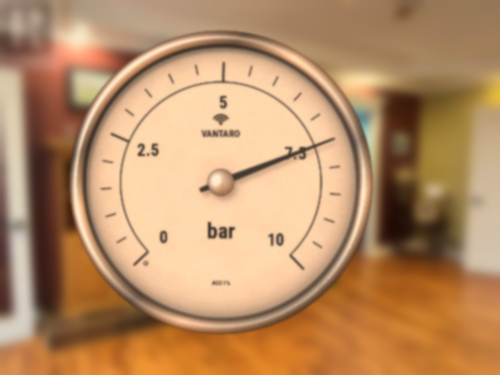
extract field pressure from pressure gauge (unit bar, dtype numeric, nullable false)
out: 7.5 bar
